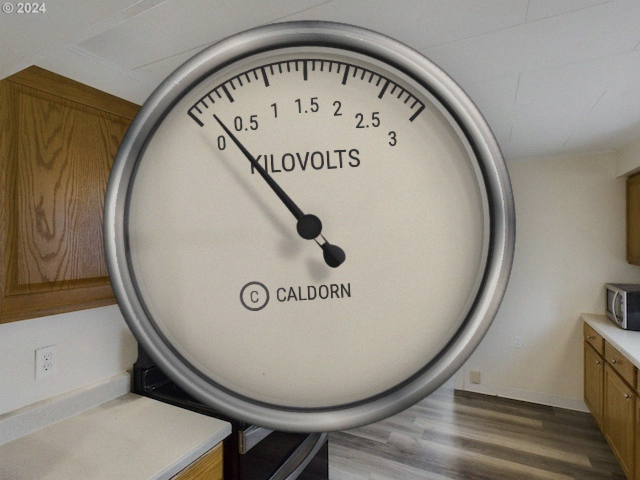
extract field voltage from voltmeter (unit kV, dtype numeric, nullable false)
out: 0.2 kV
